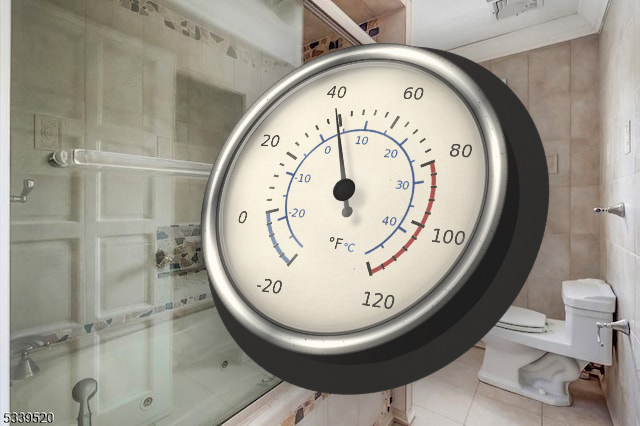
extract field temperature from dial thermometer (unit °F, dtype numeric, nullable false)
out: 40 °F
